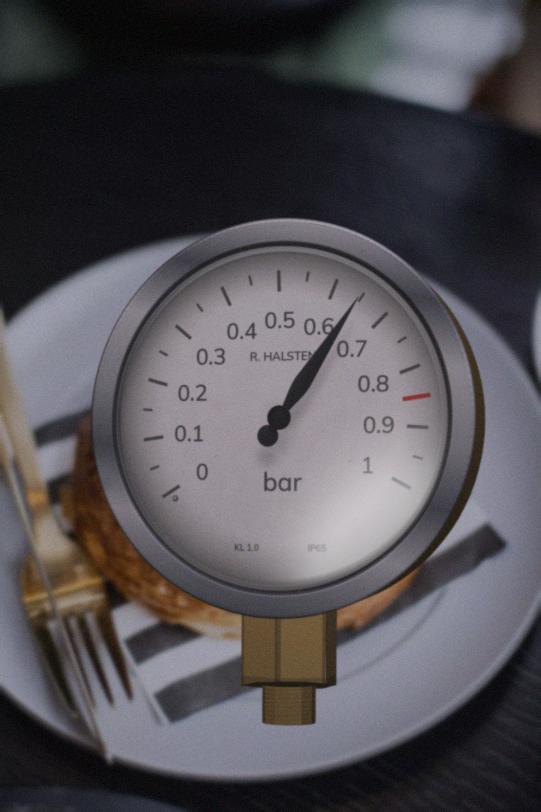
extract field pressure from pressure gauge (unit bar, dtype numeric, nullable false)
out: 0.65 bar
